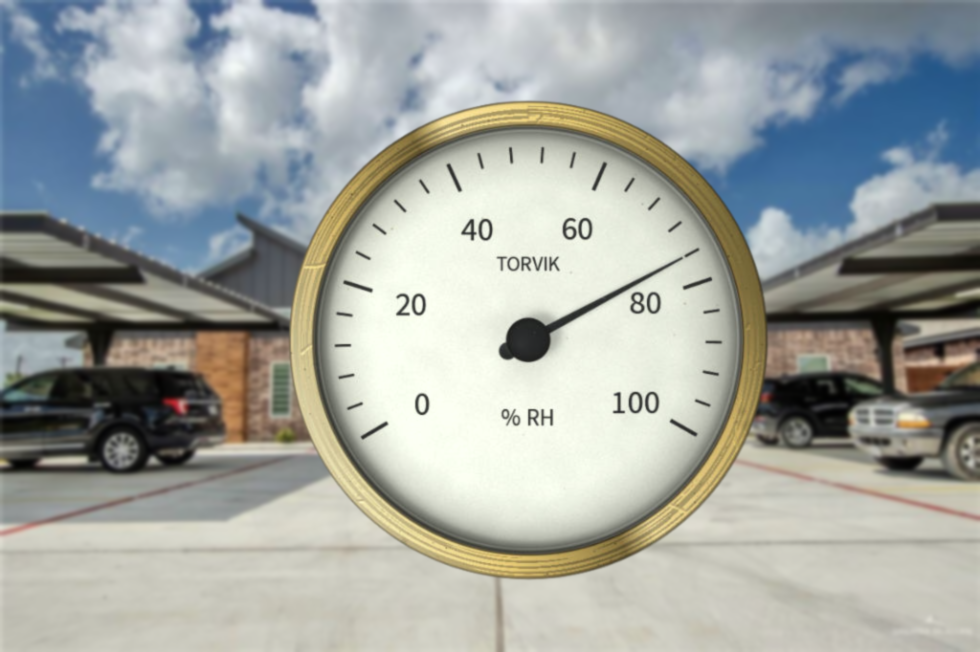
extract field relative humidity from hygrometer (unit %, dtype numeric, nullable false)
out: 76 %
